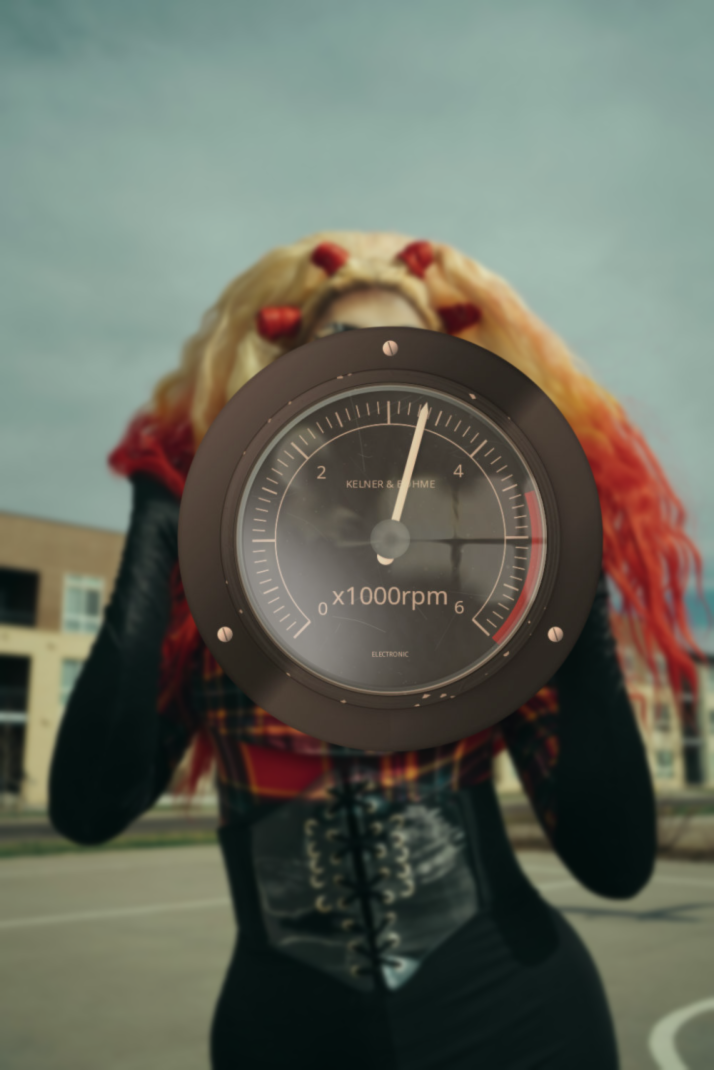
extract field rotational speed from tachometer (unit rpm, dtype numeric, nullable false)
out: 3350 rpm
